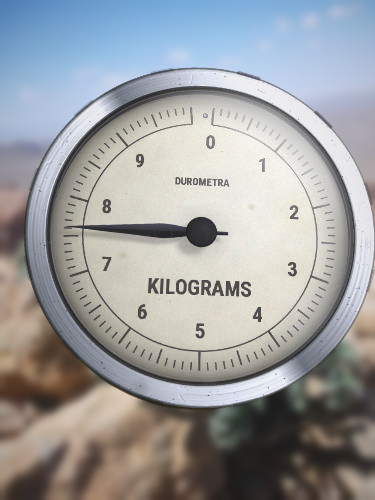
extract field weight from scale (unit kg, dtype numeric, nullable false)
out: 7.6 kg
